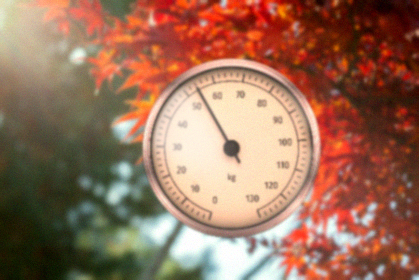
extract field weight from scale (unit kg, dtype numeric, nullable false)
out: 54 kg
